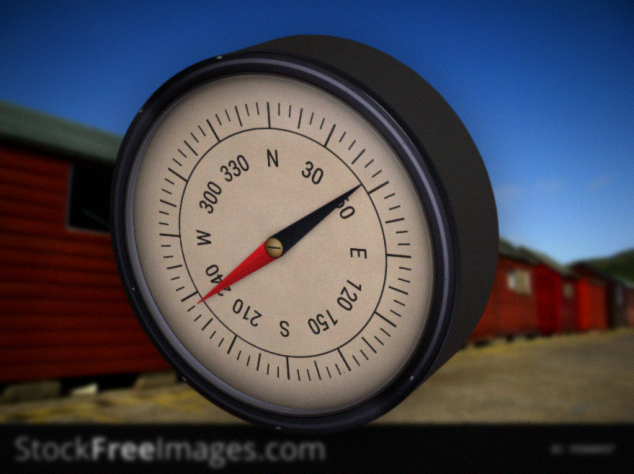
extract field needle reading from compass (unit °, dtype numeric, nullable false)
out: 235 °
